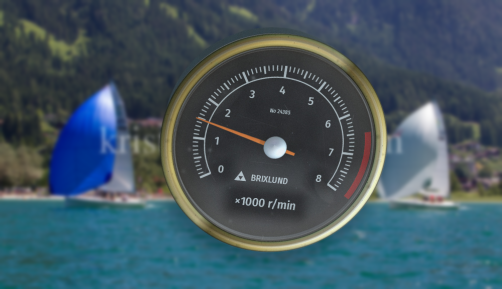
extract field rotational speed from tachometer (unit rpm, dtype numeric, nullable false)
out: 1500 rpm
